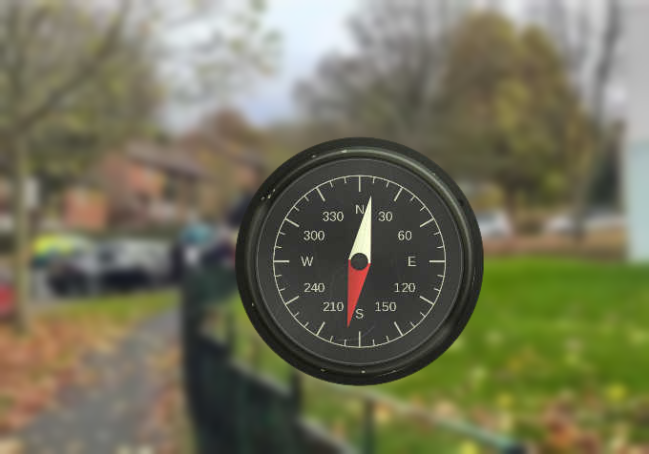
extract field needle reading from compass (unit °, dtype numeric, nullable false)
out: 190 °
